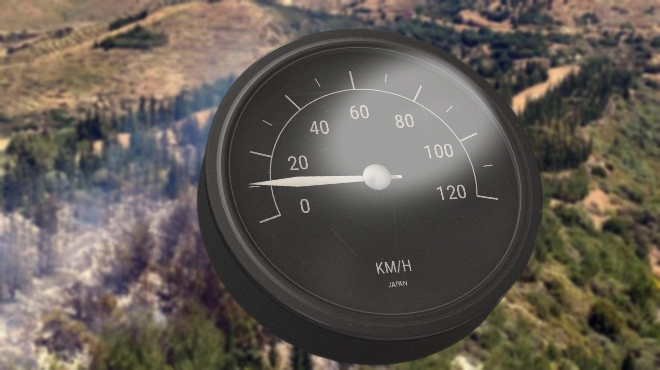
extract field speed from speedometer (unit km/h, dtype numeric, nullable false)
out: 10 km/h
